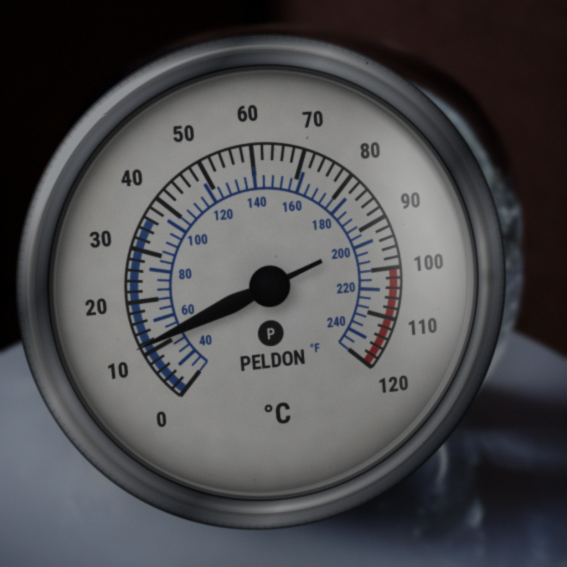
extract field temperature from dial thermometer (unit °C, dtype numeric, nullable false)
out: 12 °C
